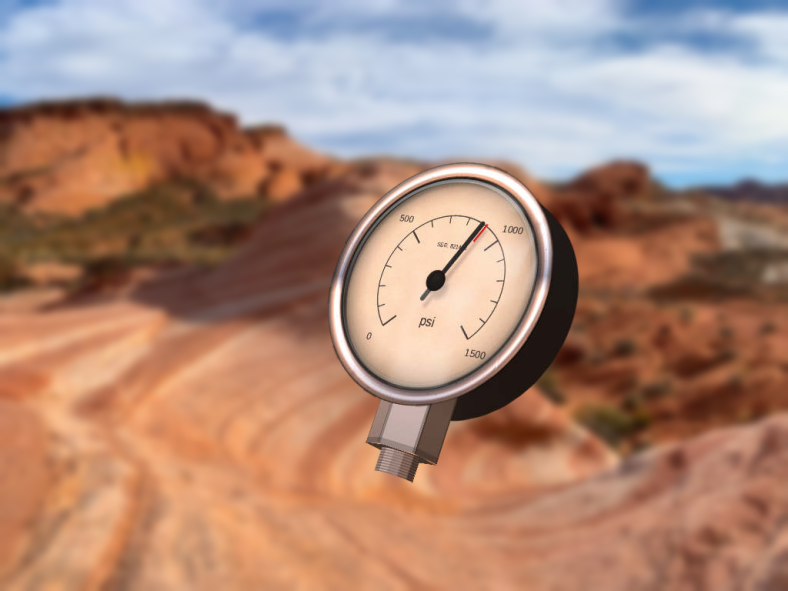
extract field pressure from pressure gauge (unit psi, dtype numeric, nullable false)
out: 900 psi
